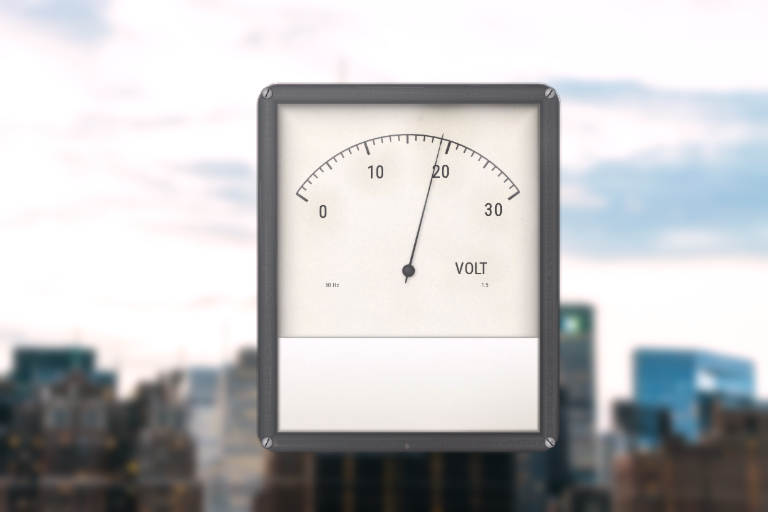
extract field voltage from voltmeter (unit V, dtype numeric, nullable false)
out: 19 V
